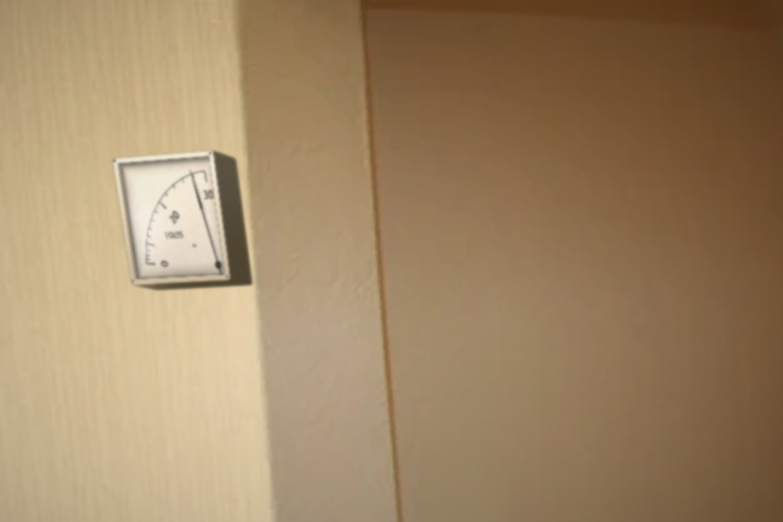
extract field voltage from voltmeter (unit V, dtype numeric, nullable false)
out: 28 V
